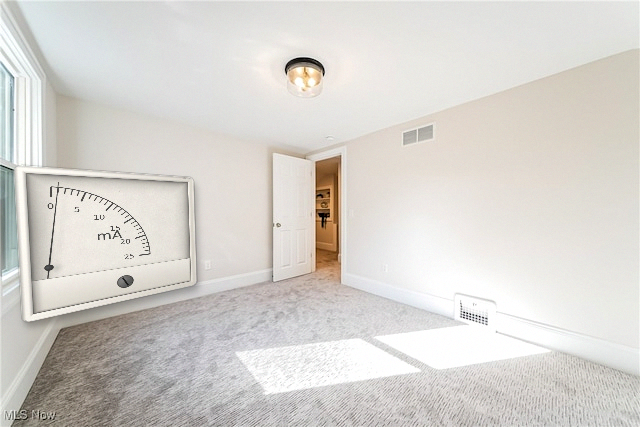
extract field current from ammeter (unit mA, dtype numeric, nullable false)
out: 1 mA
